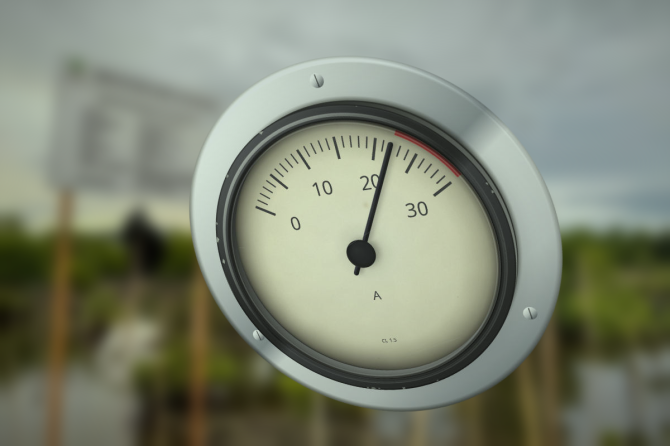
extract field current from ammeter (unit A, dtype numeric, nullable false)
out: 22 A
